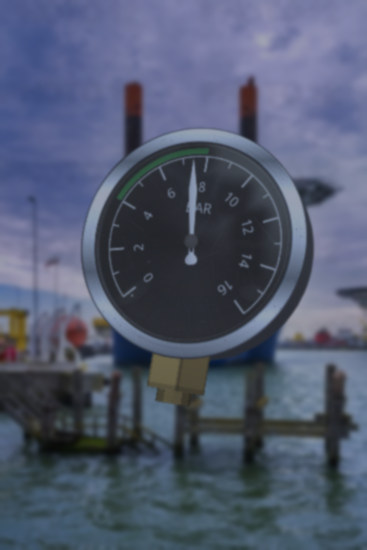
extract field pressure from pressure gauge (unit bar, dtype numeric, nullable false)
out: 7.5 bar
